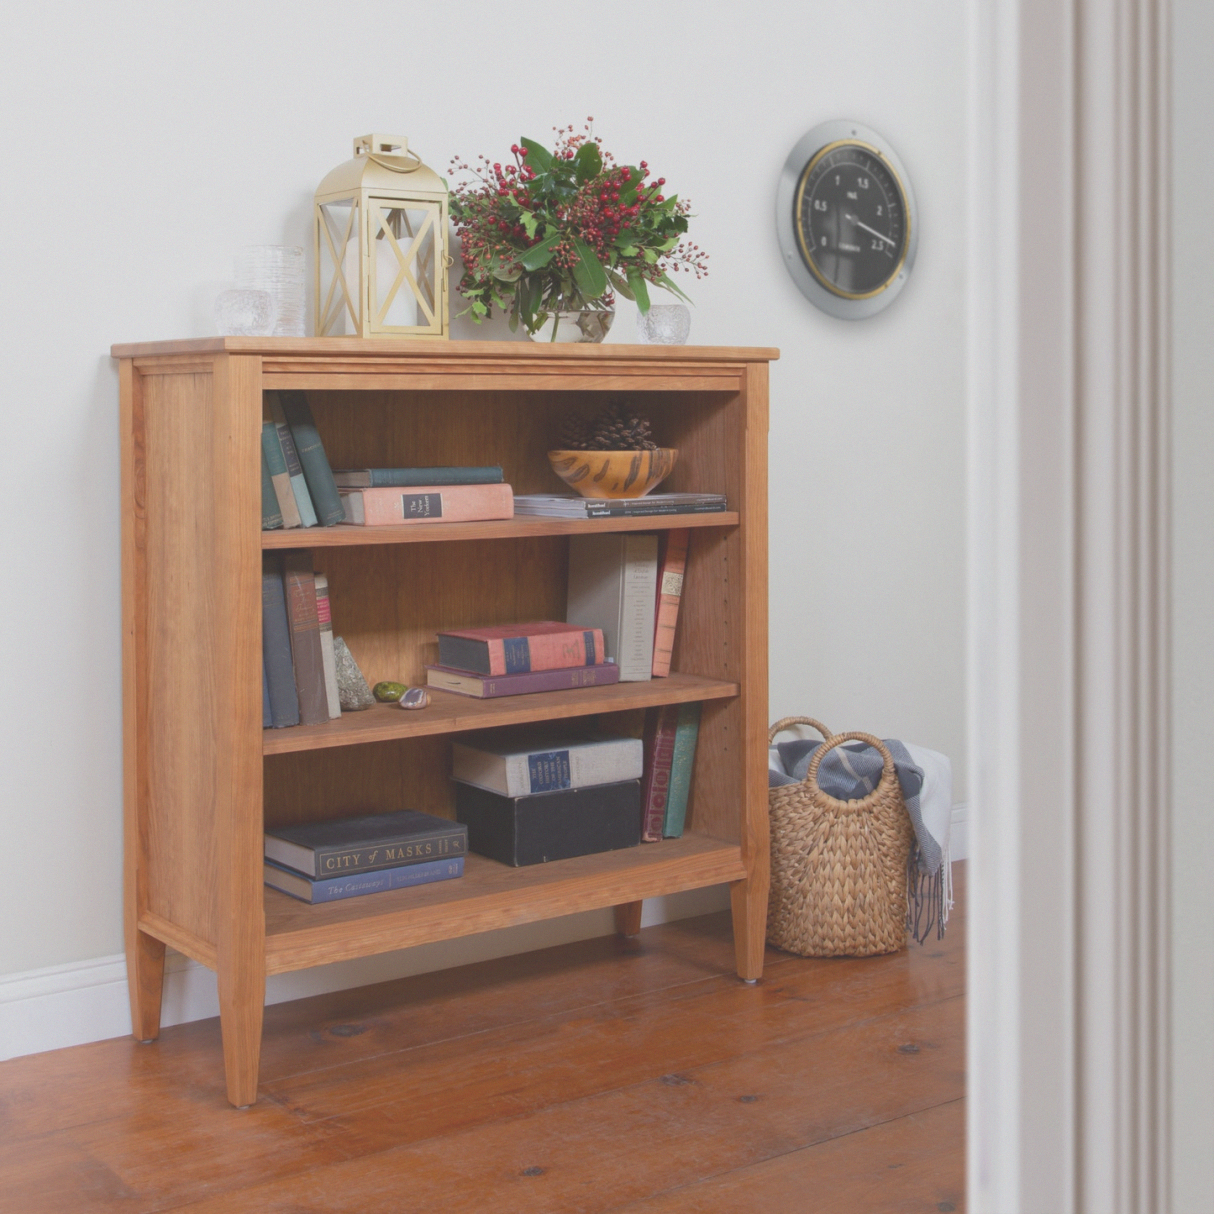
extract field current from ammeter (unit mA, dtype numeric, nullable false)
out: 2.4 mA
